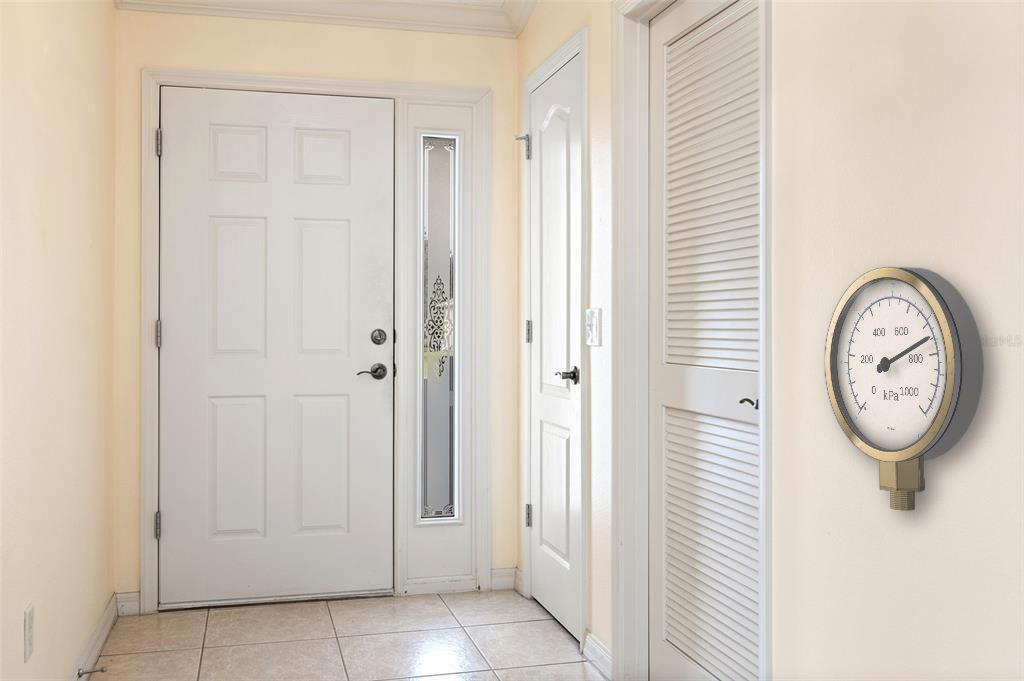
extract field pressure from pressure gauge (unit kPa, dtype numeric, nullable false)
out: 750 kPa
